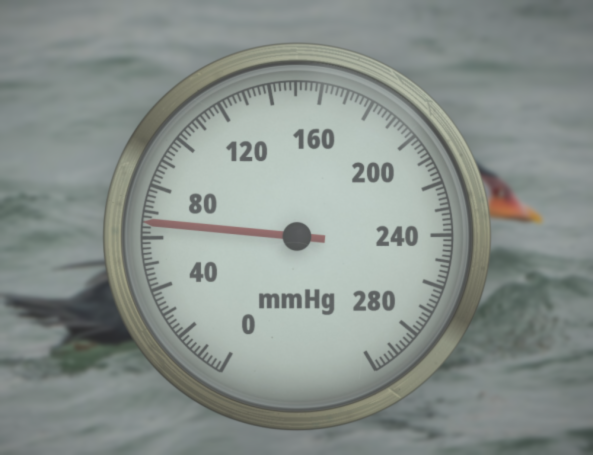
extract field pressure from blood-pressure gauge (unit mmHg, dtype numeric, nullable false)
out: 66 mmHg
